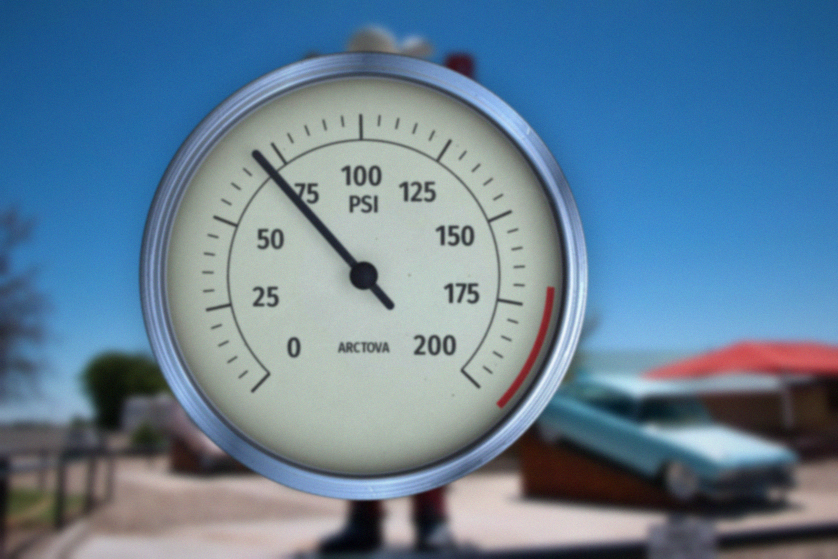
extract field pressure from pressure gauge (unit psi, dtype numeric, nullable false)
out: 70 psi
